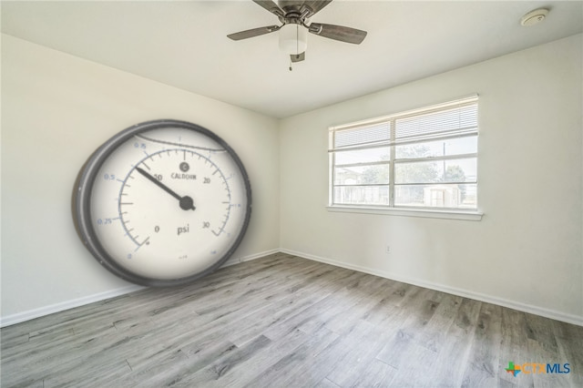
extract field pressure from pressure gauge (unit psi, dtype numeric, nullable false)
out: 9 psi
